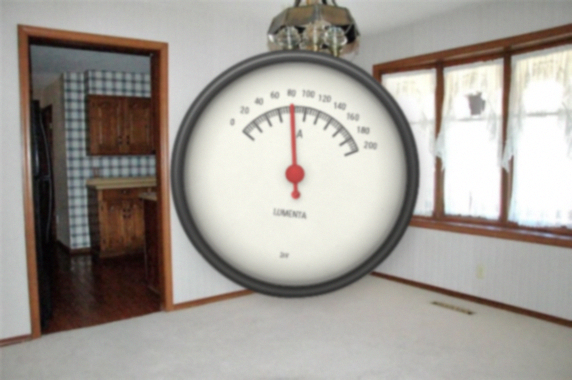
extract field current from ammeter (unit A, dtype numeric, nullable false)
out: 80 A
